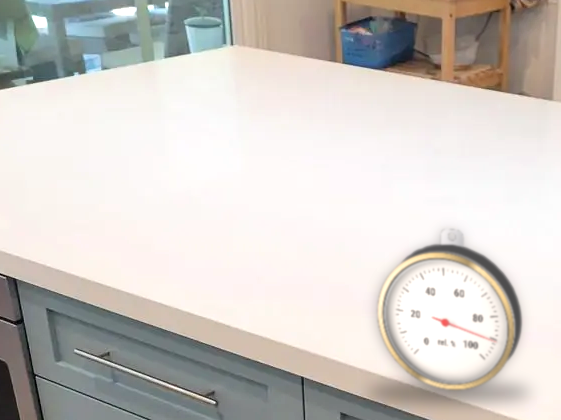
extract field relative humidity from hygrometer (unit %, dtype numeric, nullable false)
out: 90 %
